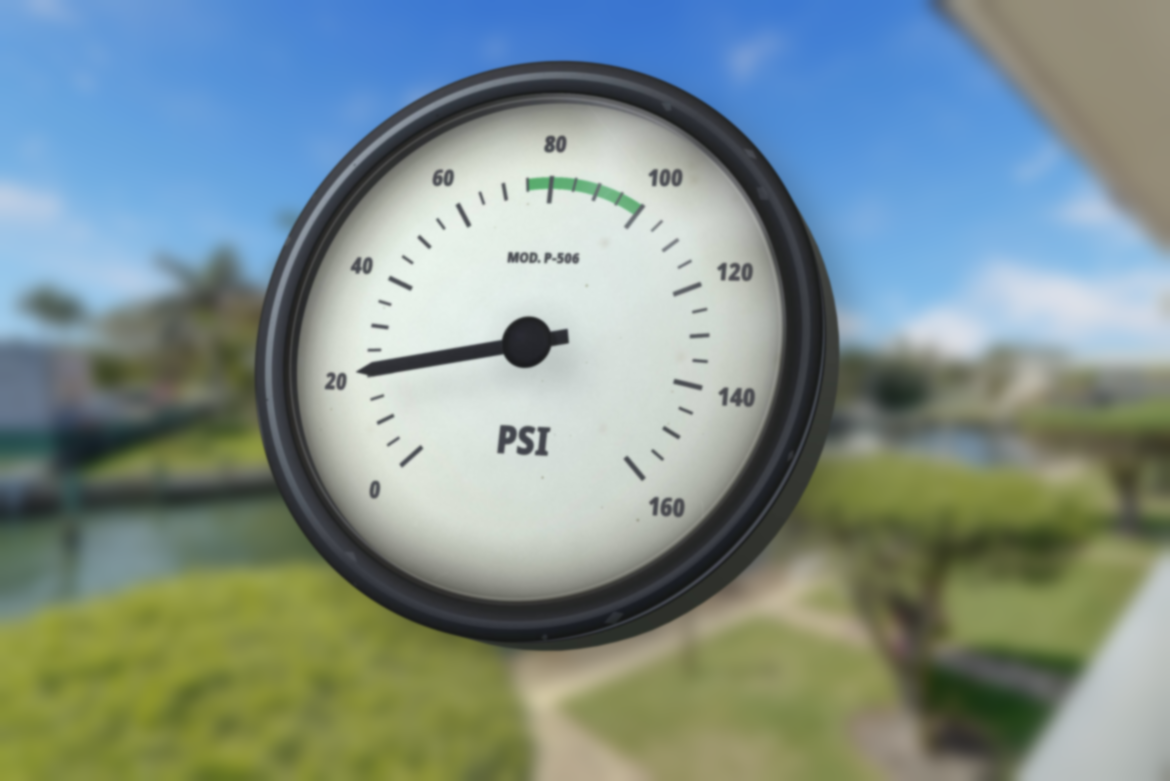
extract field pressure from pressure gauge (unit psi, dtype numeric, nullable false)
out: 20 psi
